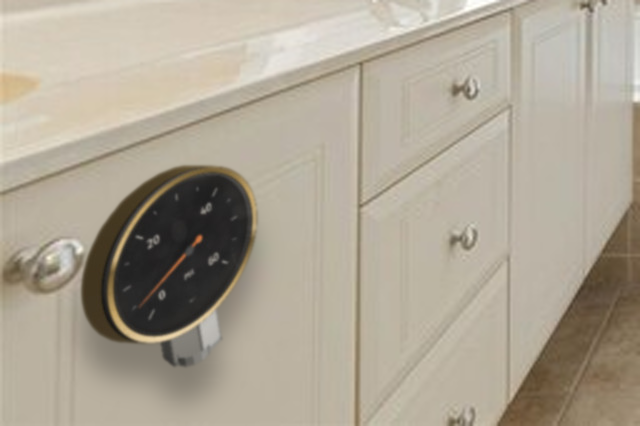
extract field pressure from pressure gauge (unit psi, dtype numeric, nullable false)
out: 5 psi
